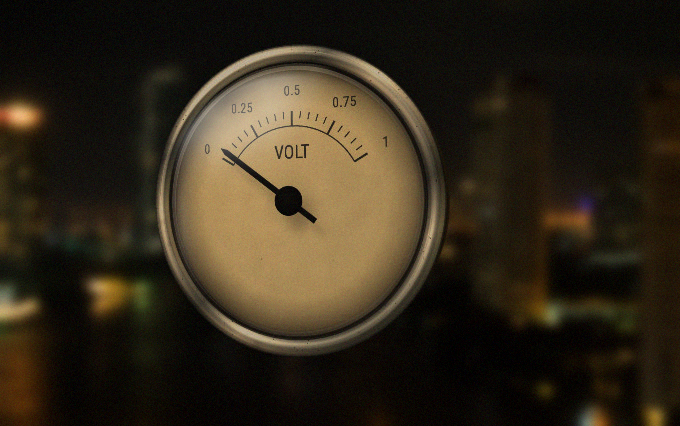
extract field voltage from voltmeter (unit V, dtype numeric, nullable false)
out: 0.05 V
